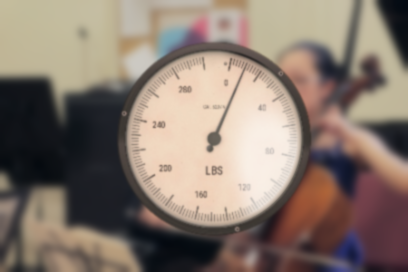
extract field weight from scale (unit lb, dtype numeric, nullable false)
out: 10 lb
